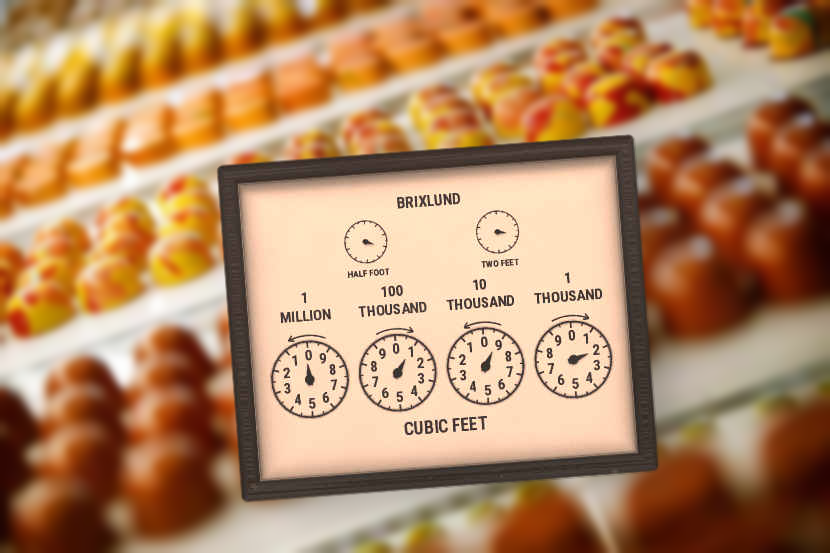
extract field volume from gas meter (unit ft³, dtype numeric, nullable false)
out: 9200 ft³
